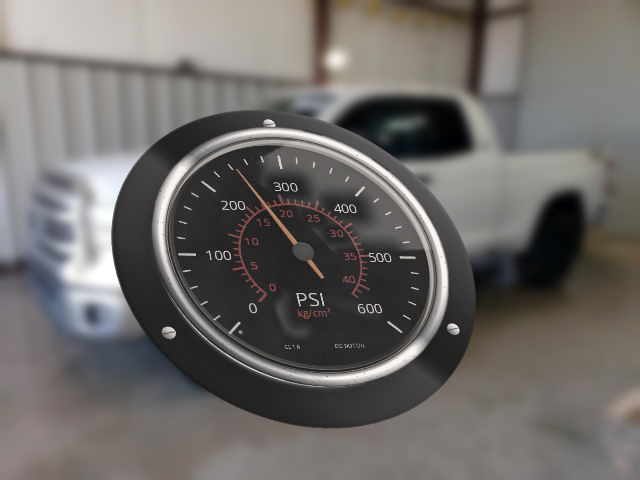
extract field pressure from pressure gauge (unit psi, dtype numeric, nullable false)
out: 240 psi
